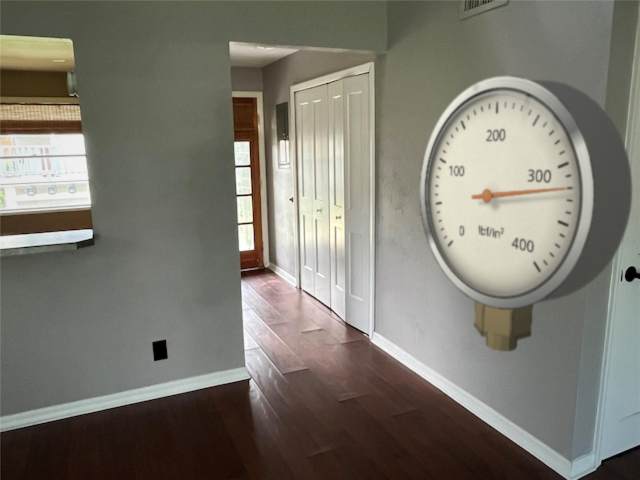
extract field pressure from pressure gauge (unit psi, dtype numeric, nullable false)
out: 320 psi
